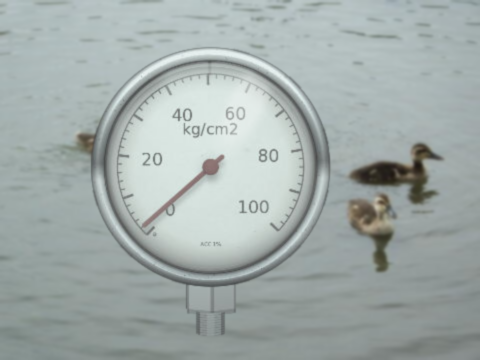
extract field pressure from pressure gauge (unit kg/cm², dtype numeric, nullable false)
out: 2 kg/cm²
